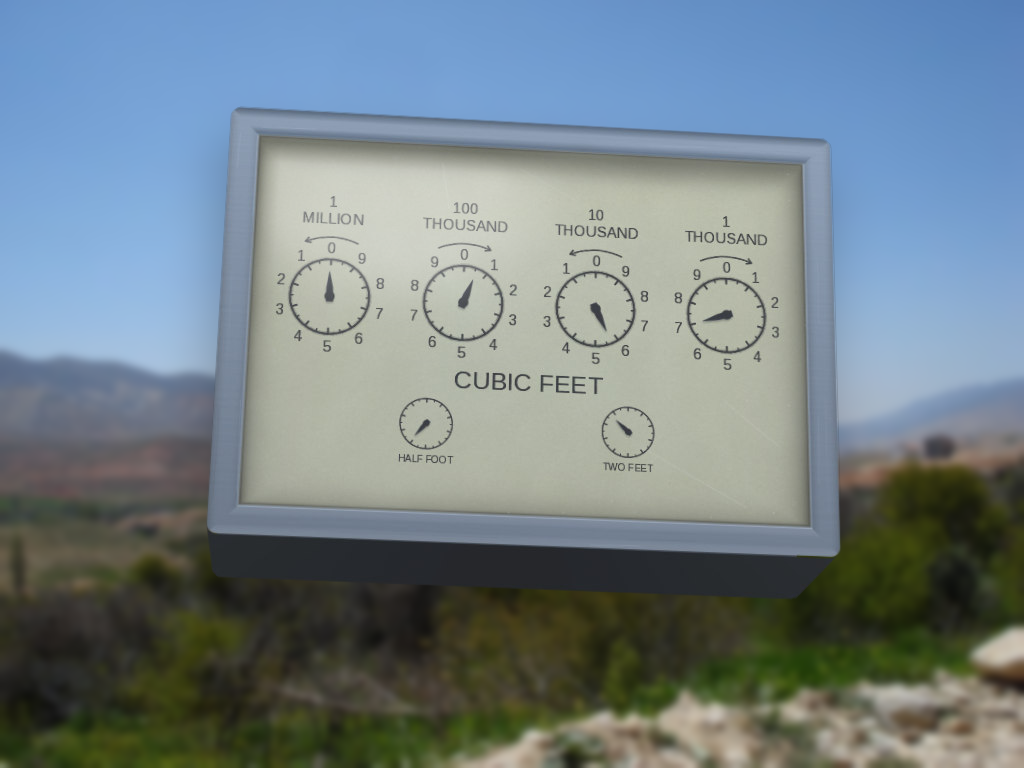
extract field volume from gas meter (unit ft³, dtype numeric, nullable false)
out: 5700 ft³
